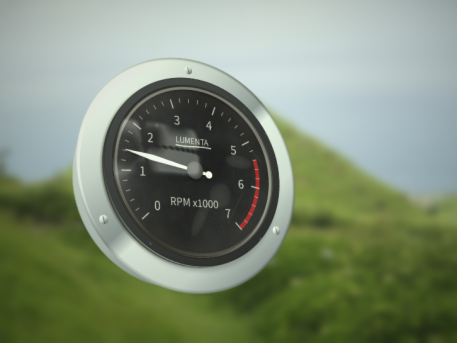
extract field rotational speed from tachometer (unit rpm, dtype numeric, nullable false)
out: 1400 rpm
